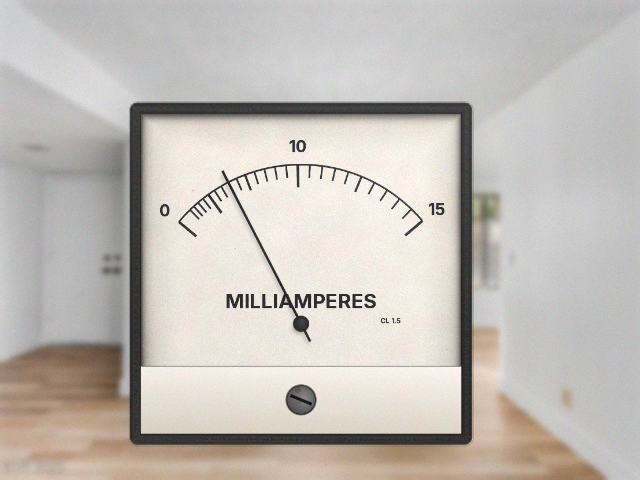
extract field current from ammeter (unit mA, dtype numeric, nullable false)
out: 6.5 mA
